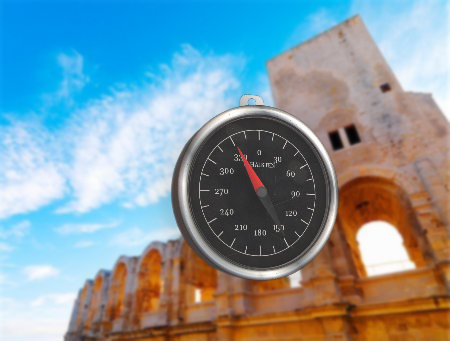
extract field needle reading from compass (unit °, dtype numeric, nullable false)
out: 330 °
